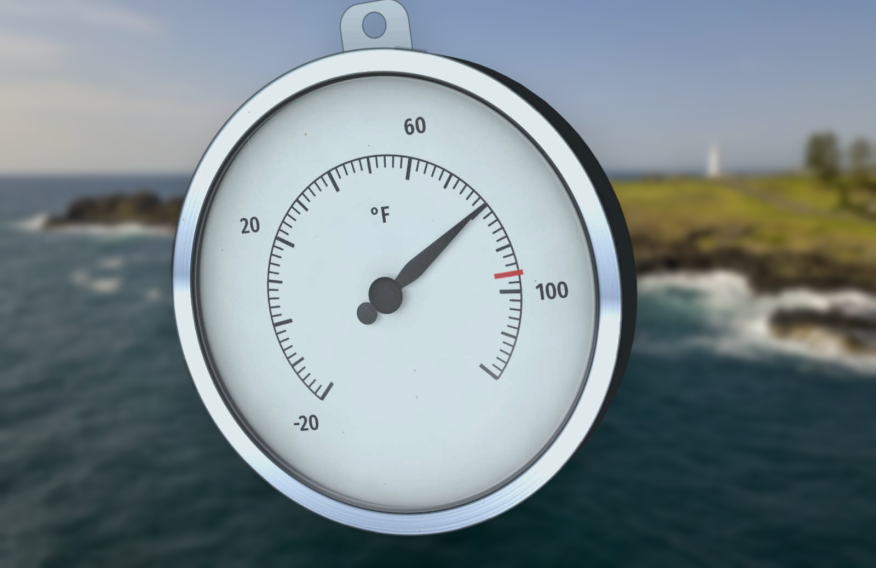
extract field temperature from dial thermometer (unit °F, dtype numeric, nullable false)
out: 80 °F
